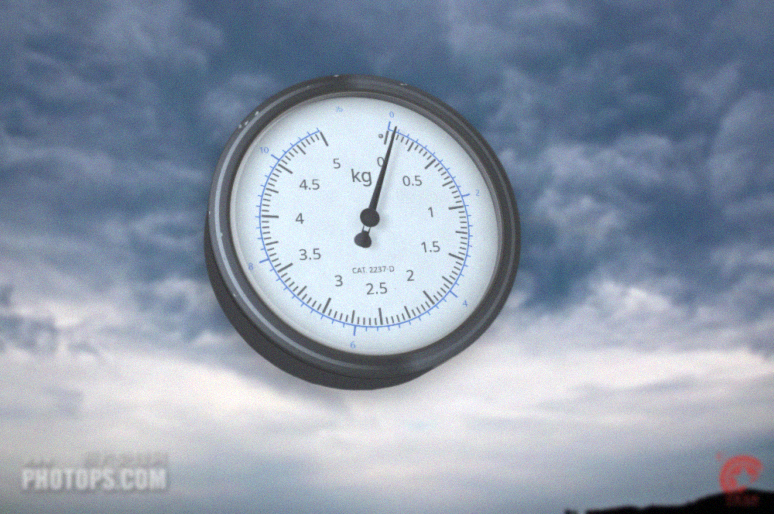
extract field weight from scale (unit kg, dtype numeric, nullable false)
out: 0.05 kg
